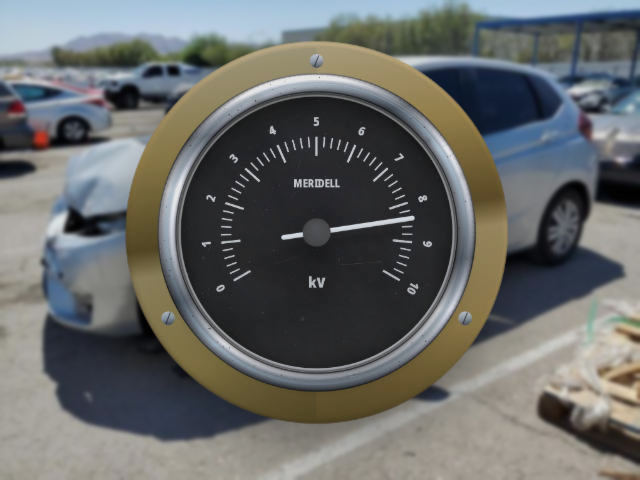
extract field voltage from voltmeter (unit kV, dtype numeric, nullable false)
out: 8.4 kV
